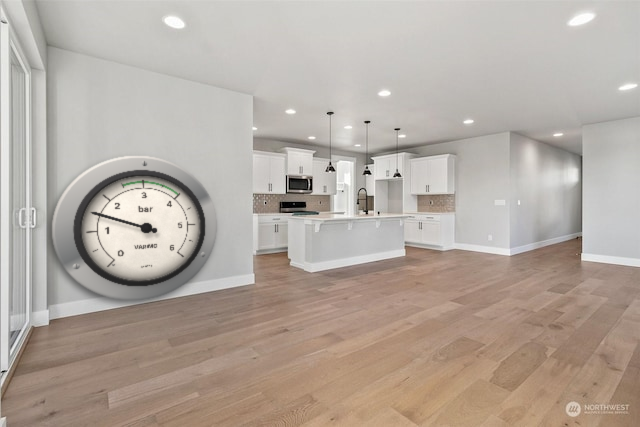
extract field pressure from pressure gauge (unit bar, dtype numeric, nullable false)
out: 1.5 bar
